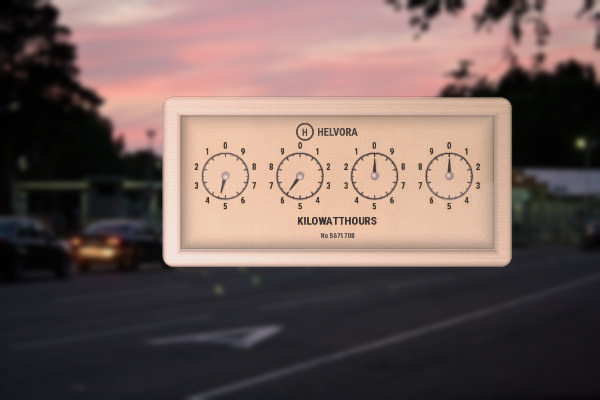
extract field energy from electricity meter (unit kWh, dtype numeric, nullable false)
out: 4600 kWh
